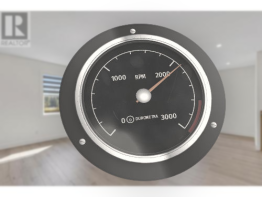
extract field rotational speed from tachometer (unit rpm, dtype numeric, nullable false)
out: 2100 rpm
